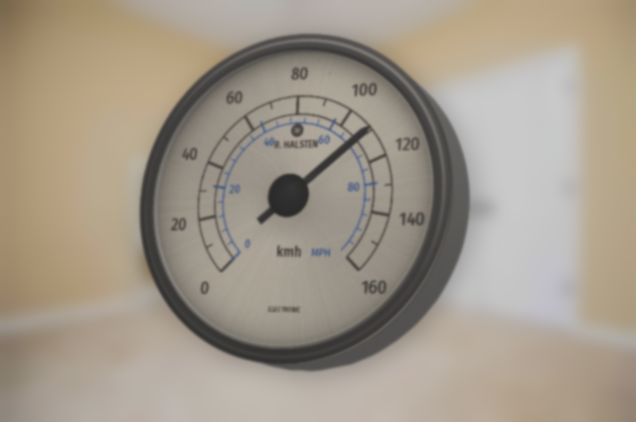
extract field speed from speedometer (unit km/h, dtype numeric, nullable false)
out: 110 km/h
